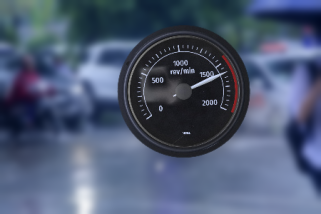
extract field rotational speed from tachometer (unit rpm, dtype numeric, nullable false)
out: 1600 rpm
